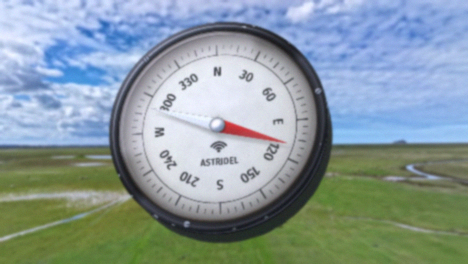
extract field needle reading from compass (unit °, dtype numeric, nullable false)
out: 110 °
